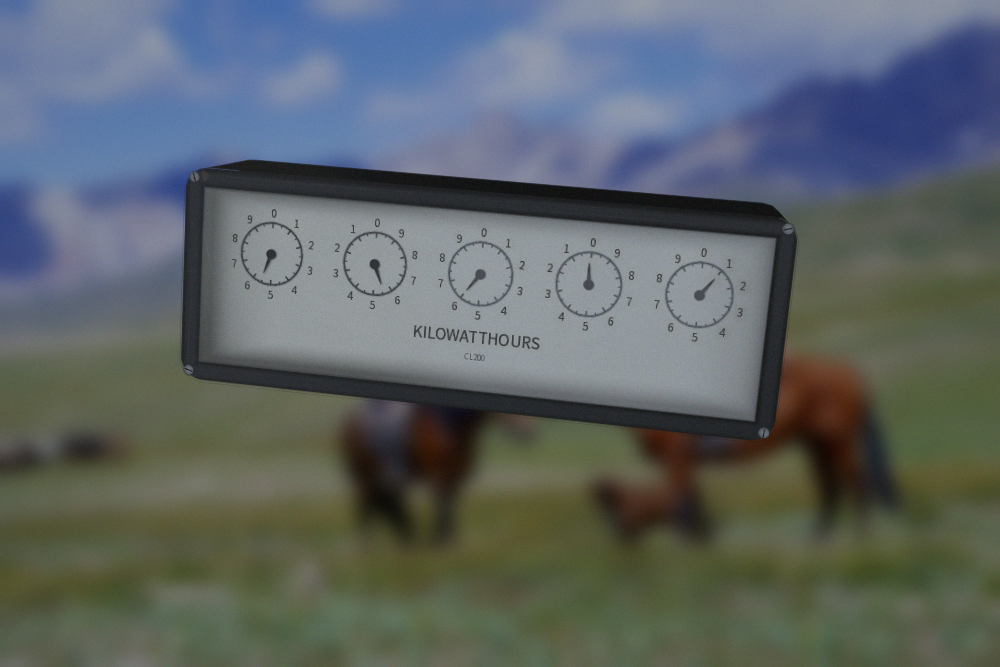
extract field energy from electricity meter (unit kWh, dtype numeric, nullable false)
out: 55601 kWh
